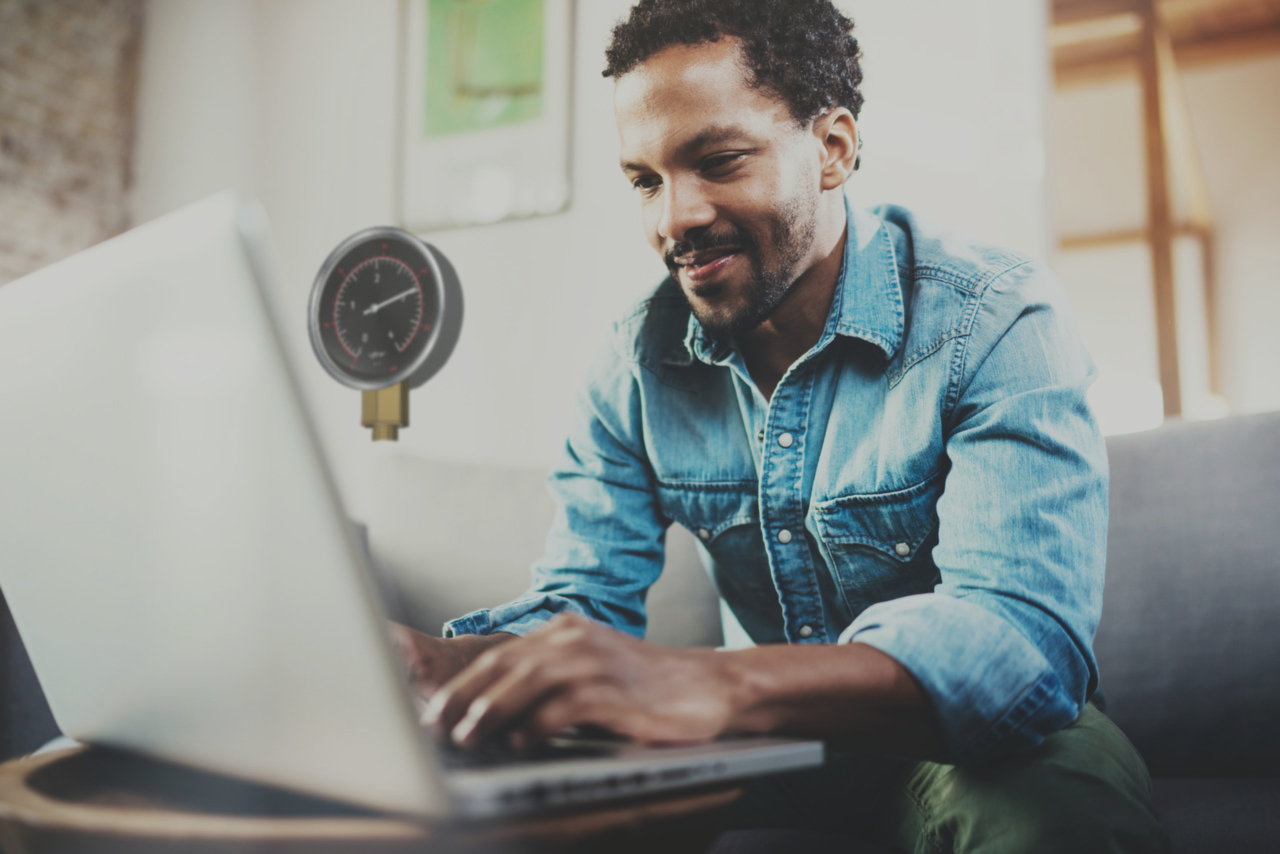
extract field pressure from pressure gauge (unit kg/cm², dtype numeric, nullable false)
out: 3 kg/cm²
